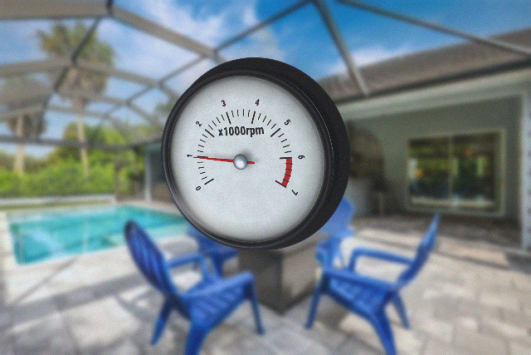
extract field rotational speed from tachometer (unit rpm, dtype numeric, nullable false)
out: 1000 rpm
